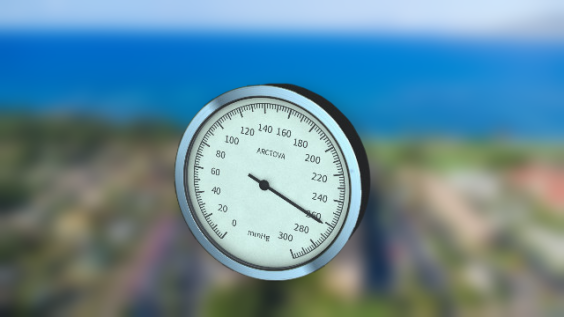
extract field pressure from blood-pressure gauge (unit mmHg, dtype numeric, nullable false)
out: 260 mmHg
